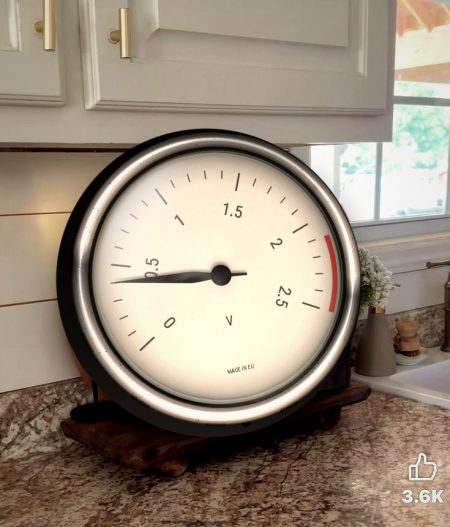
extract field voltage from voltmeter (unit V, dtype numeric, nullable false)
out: 0.4 V
